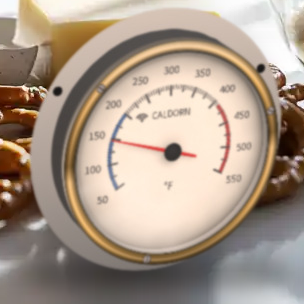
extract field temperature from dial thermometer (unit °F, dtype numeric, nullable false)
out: 150 °F
